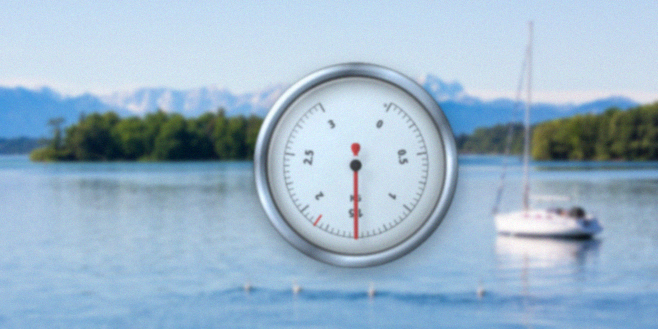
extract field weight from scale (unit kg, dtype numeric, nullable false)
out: 1.5 kg
